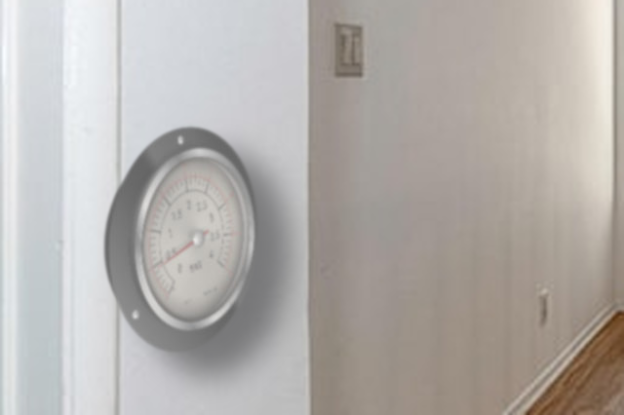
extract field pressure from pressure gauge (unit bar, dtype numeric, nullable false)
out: 0.5 bar
